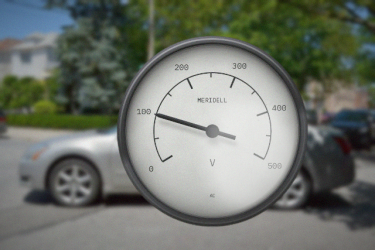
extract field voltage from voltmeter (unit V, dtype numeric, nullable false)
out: 100 V
